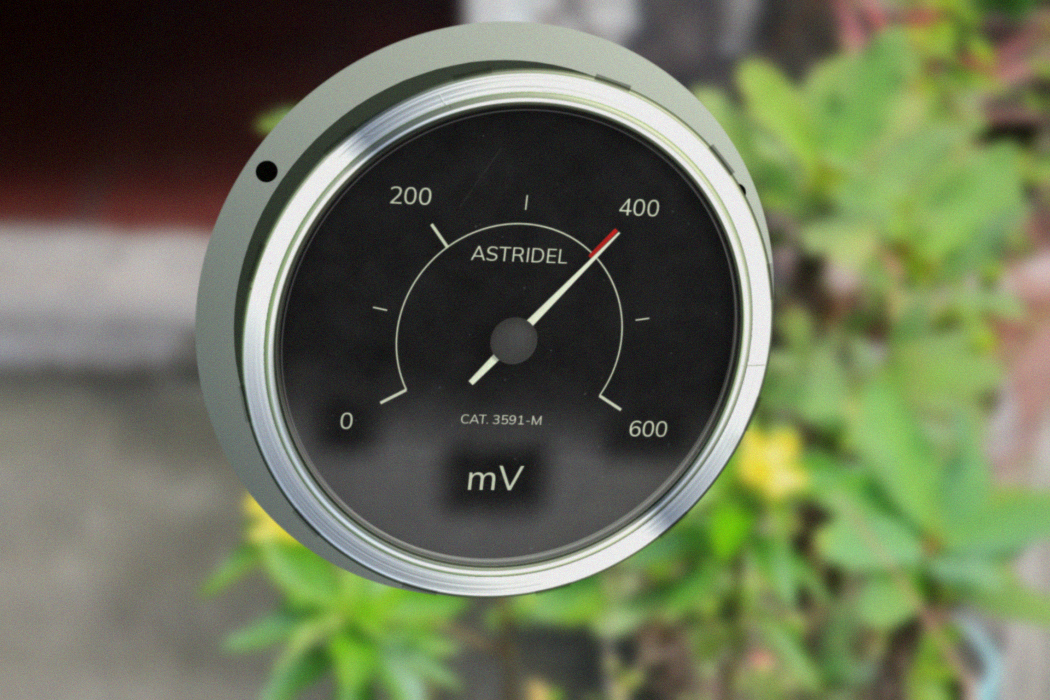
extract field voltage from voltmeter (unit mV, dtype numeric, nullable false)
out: 400 mV
